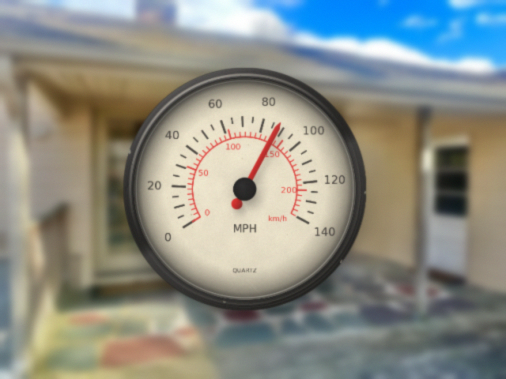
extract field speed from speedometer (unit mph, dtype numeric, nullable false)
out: 87.5 mph
